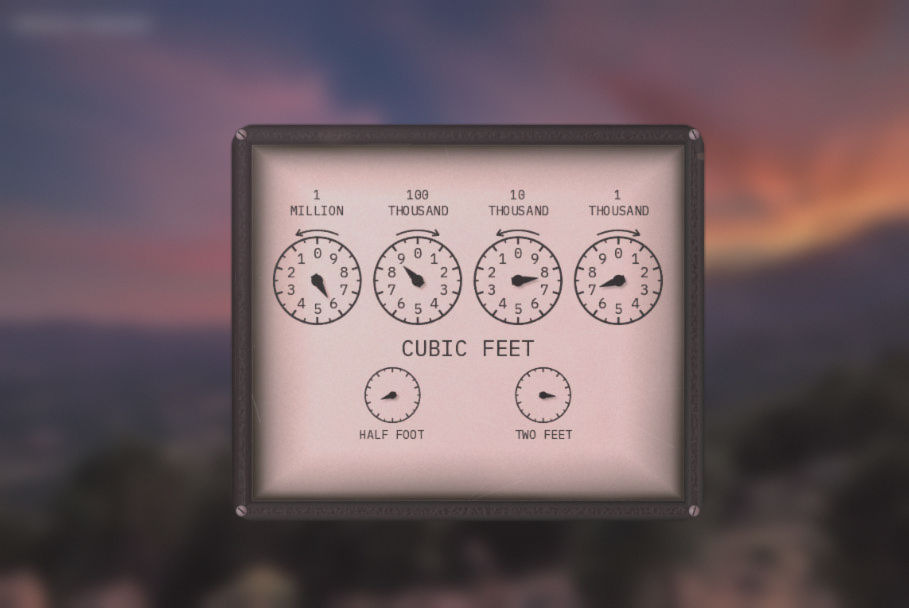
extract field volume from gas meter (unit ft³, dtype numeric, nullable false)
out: 587700 ft³
